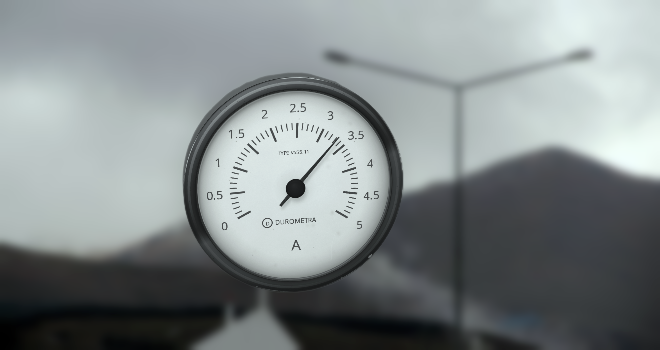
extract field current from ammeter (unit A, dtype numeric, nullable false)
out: 3.3 A
